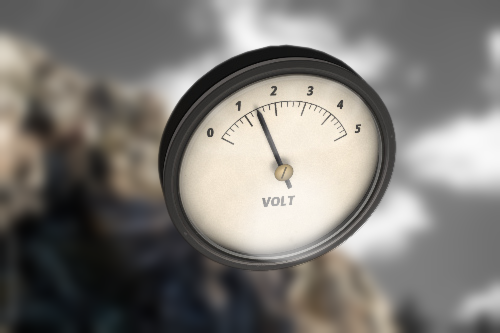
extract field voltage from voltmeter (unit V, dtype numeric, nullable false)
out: 1.4 V
